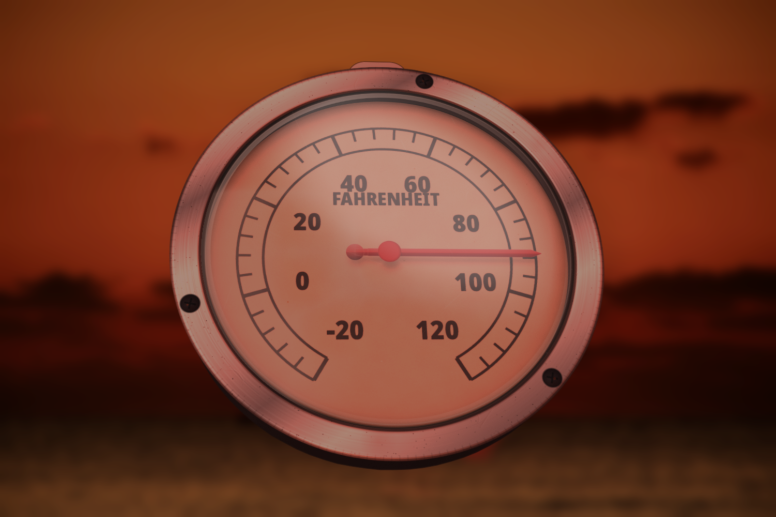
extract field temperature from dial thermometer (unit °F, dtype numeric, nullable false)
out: 92 °F
